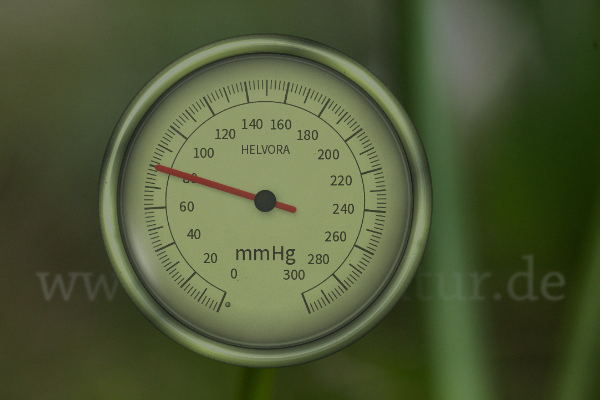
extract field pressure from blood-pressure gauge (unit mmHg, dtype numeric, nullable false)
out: 80 mmHg
